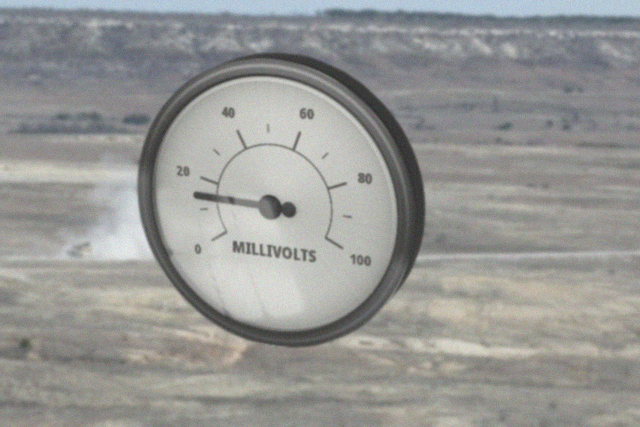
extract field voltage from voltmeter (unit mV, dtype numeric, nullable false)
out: 15 mV
